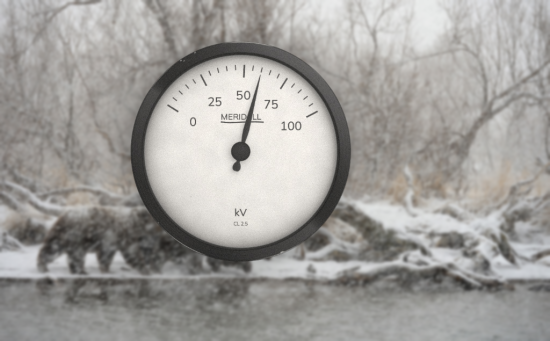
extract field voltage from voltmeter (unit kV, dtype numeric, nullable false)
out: 60 kV
